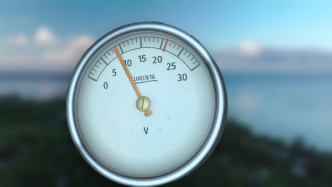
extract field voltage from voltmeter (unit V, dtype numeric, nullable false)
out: 9 V
